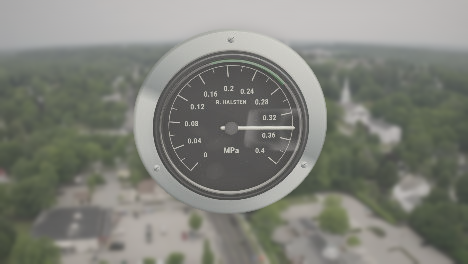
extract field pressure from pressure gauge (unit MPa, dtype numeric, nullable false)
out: 0.34 MPa
